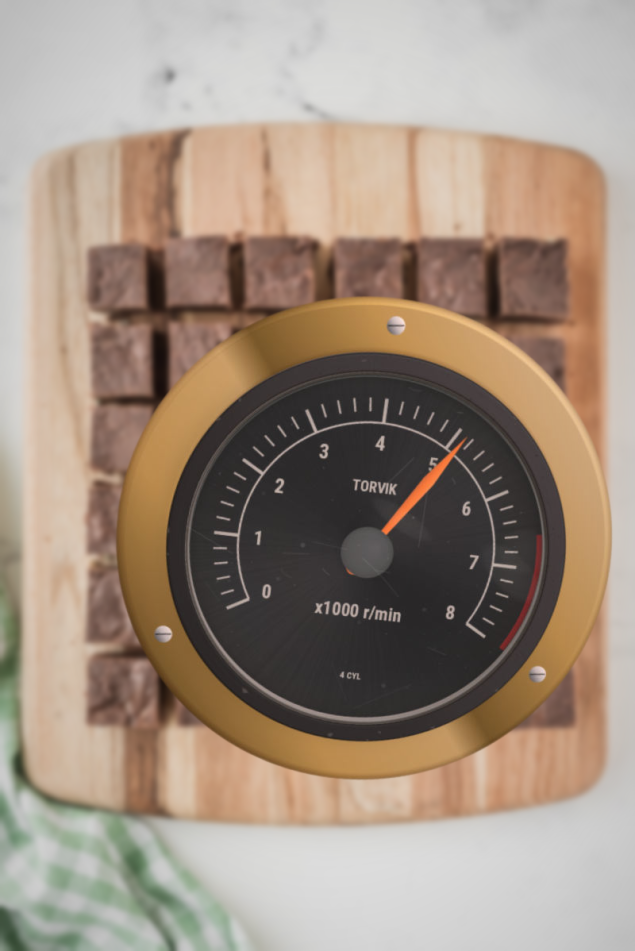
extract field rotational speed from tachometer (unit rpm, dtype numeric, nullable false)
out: 5100 rpm
